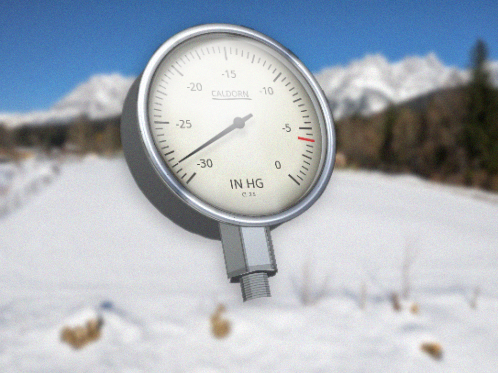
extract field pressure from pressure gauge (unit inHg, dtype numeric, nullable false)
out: -28.5 inHg
